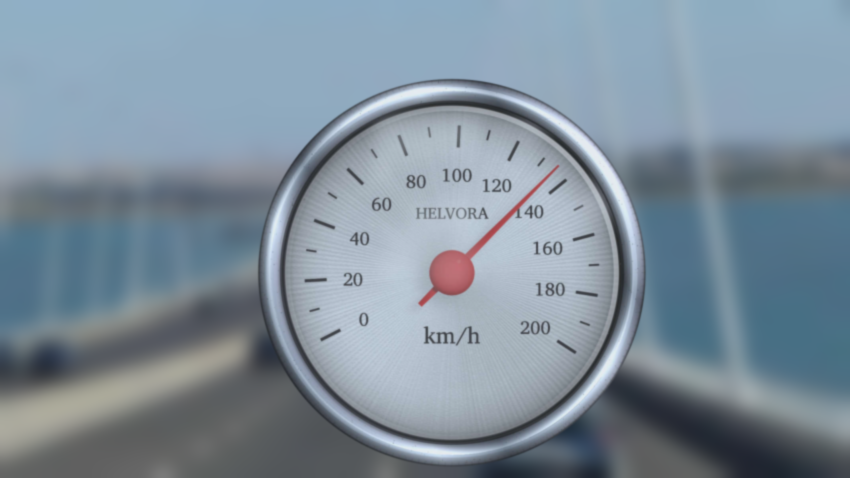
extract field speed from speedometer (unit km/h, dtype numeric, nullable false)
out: 135 km/h
